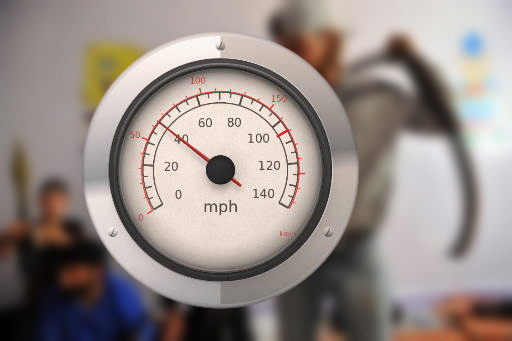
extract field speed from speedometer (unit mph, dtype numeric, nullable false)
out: 40 mph
